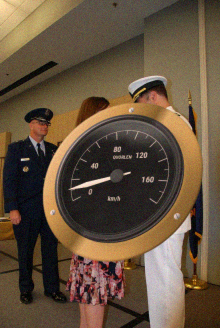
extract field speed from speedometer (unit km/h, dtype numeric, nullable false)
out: 10 km/h
